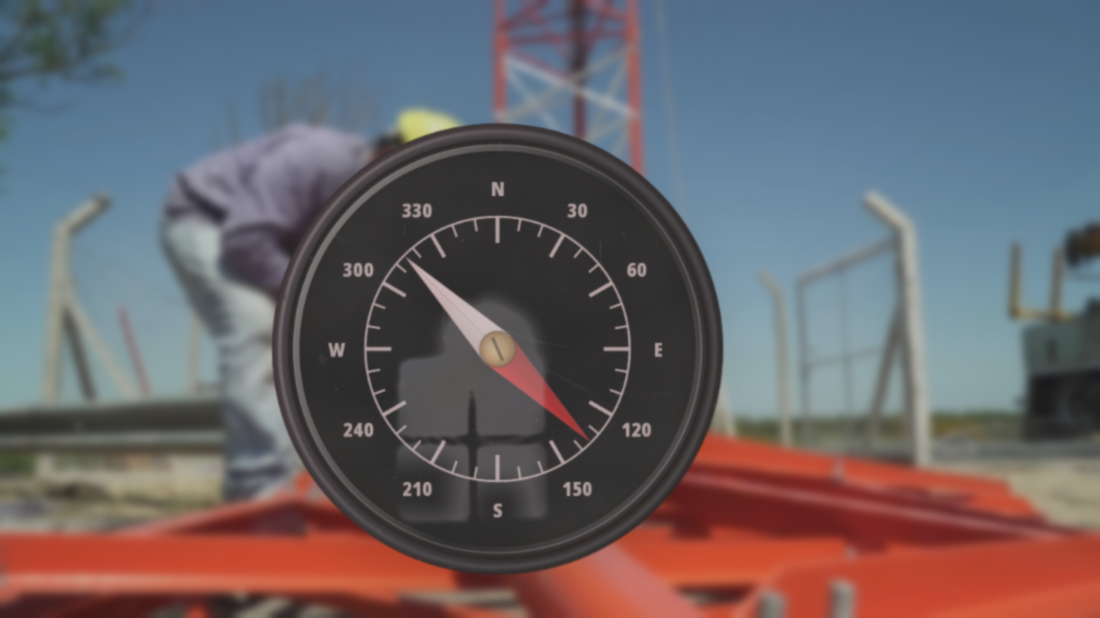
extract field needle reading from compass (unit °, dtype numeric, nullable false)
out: 135 °
